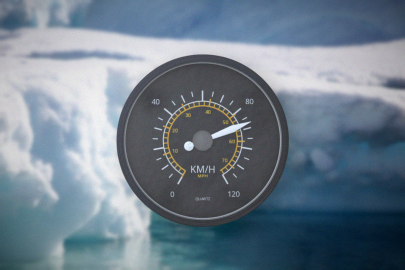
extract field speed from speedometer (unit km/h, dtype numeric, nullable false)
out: 87.5 km/h
